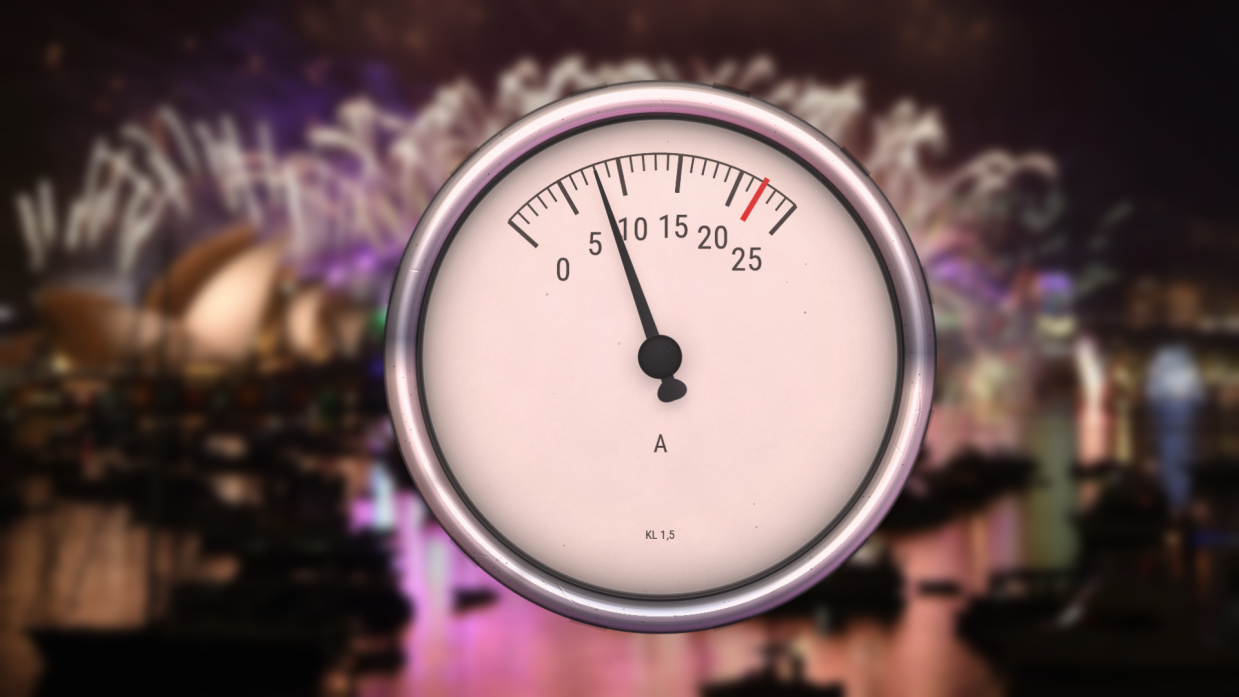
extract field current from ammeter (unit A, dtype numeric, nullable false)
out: 8 A
